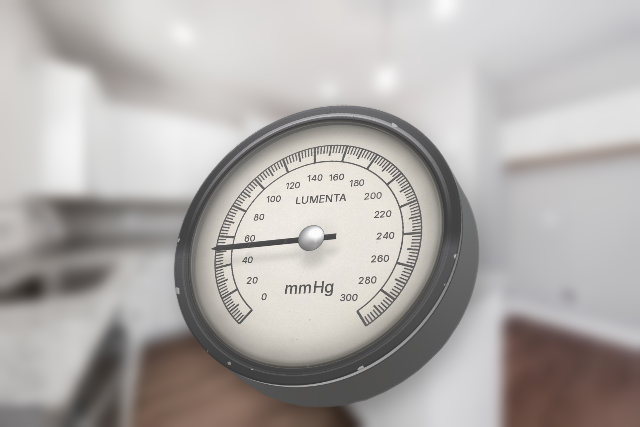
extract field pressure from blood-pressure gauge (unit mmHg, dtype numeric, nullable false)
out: 50 mmHg
